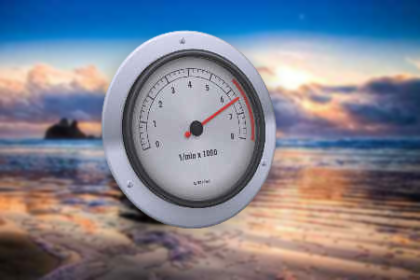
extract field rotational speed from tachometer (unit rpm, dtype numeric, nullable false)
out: 6400 rpm
